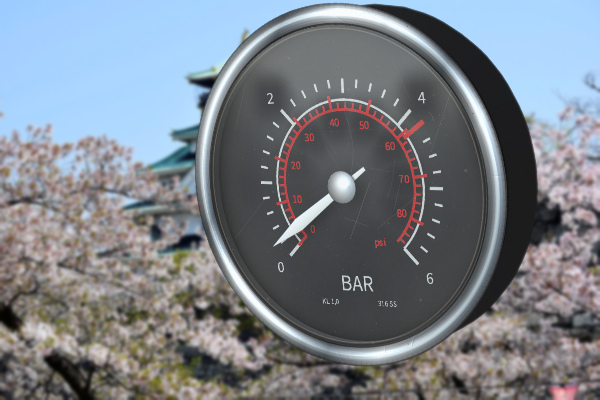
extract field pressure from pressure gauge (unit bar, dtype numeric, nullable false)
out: 0.2 bar
